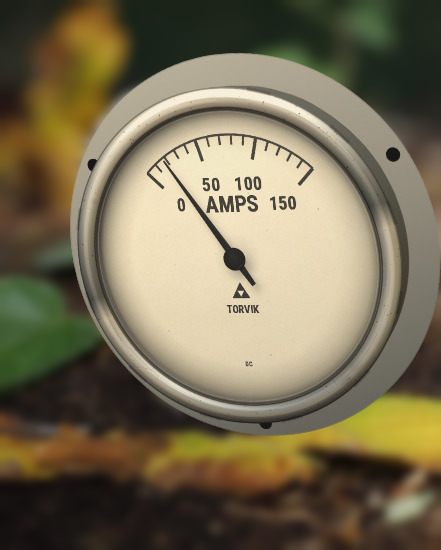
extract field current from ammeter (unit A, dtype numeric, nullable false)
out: 20 A
